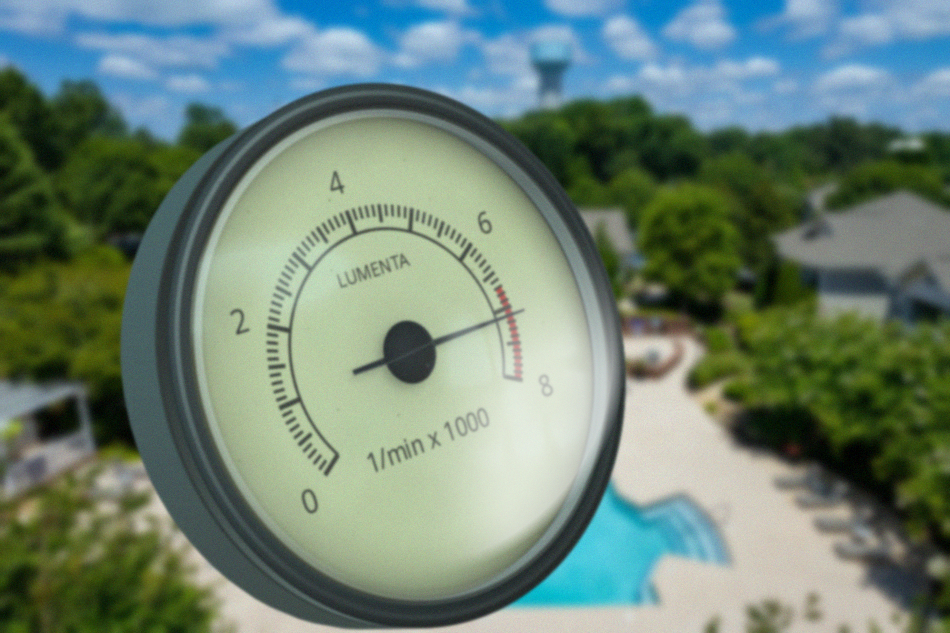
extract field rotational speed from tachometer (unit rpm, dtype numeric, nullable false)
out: 7100 rpm
